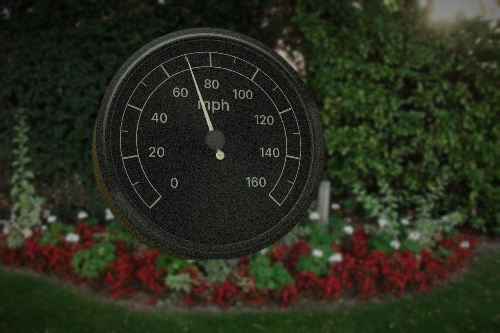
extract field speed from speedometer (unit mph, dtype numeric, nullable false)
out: 70 mph
